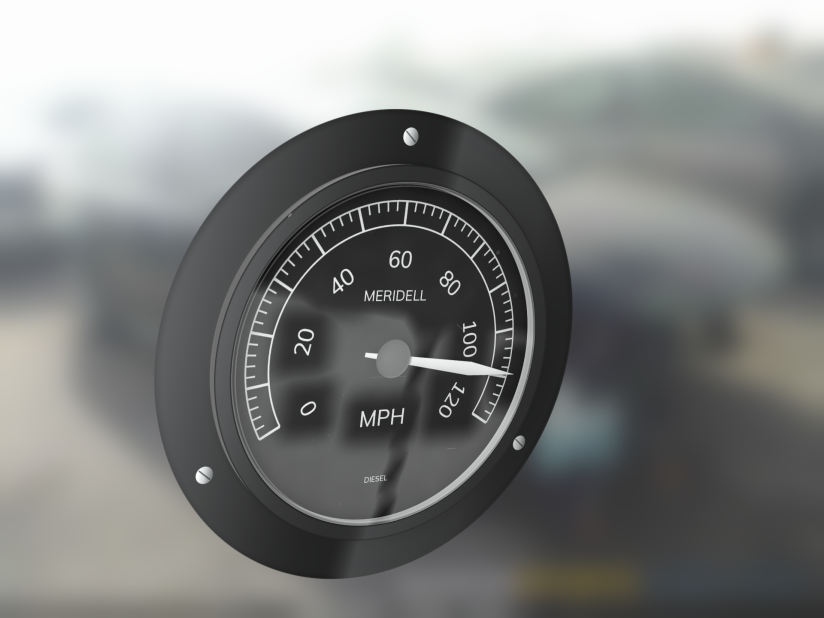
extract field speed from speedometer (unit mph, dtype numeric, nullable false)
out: 109 mph
